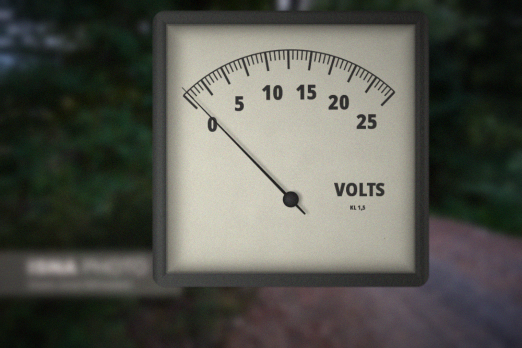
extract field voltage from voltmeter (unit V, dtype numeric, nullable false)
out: 0.5 V
